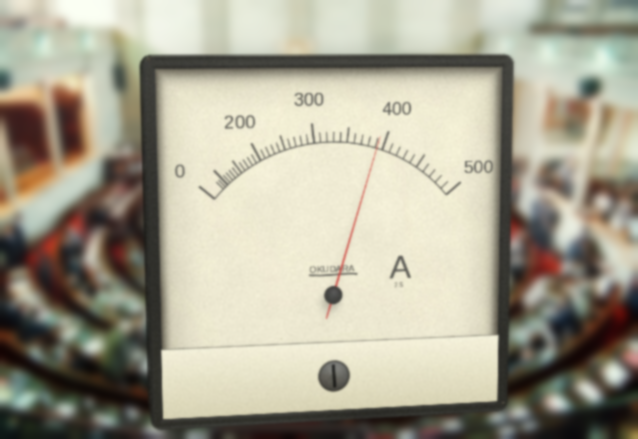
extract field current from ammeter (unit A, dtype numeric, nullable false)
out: 390 A
